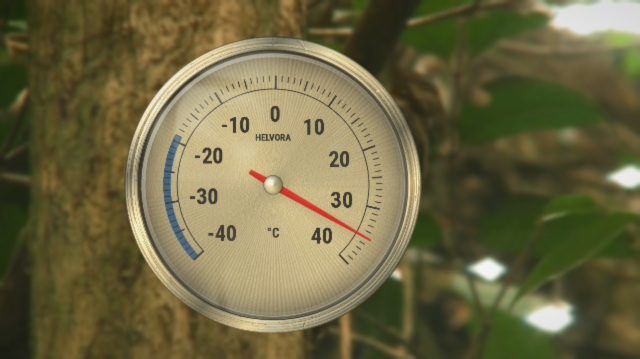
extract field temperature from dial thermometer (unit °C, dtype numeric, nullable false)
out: 35 °C
